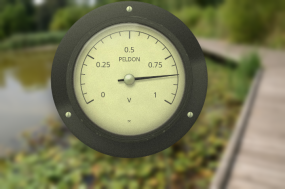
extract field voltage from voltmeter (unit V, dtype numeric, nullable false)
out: 0.85 V
